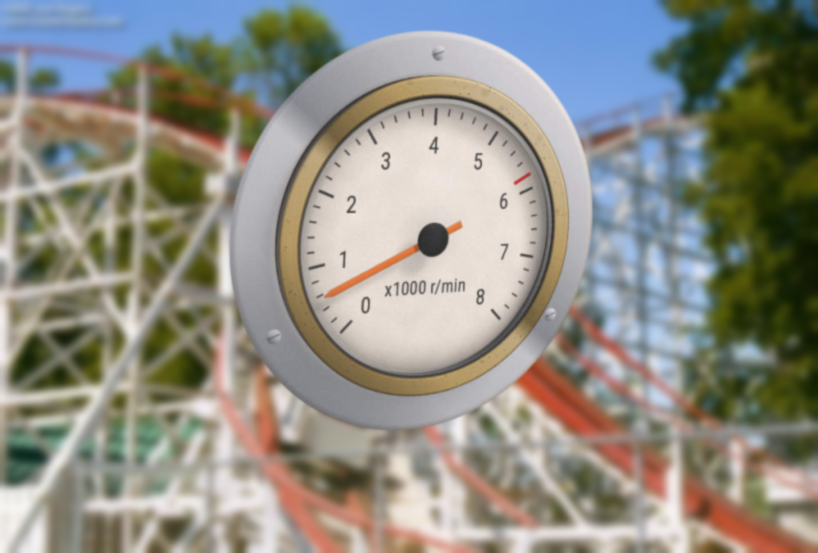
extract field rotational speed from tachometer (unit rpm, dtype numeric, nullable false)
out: 600 rpm
